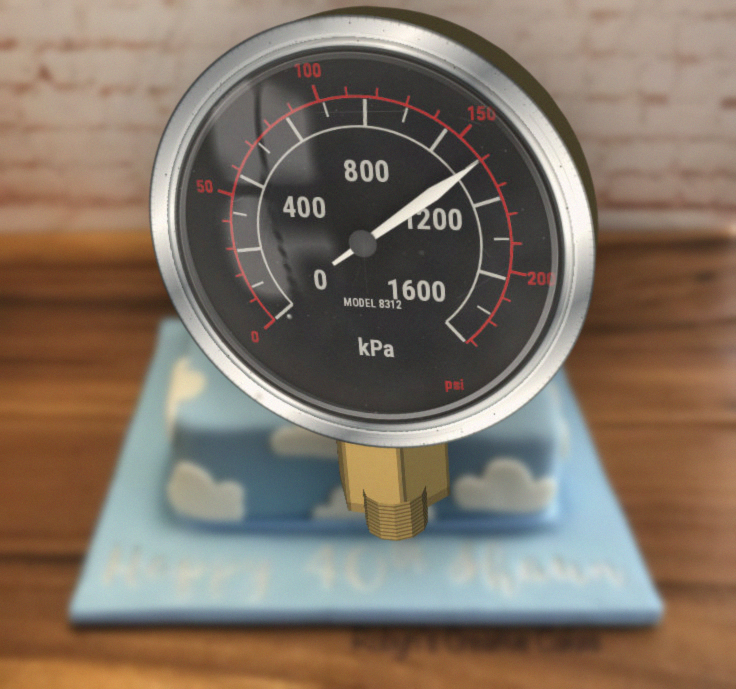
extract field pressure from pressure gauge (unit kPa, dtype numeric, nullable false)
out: 1100 kPa
